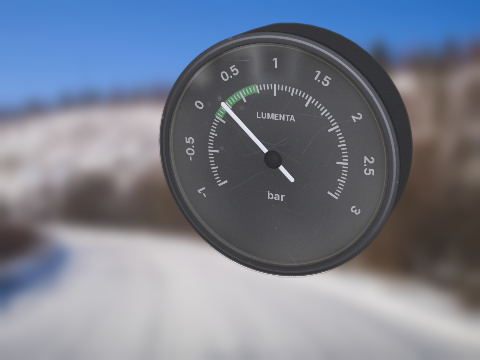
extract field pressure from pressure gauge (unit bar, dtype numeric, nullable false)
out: 0.25 bar
